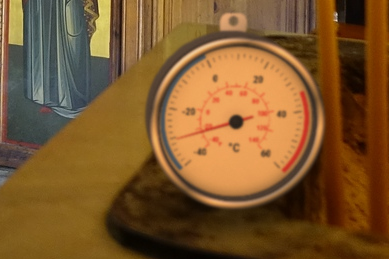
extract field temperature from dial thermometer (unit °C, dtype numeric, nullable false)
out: -30 °C
